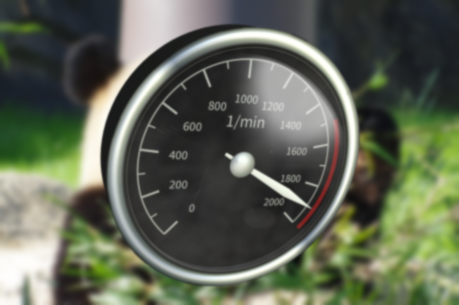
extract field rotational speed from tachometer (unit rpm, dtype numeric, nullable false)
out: 1900 rpm
